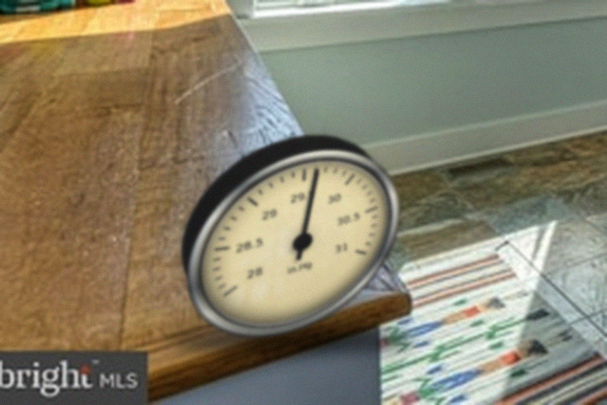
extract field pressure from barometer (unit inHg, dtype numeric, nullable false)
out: 29.6 inHg
